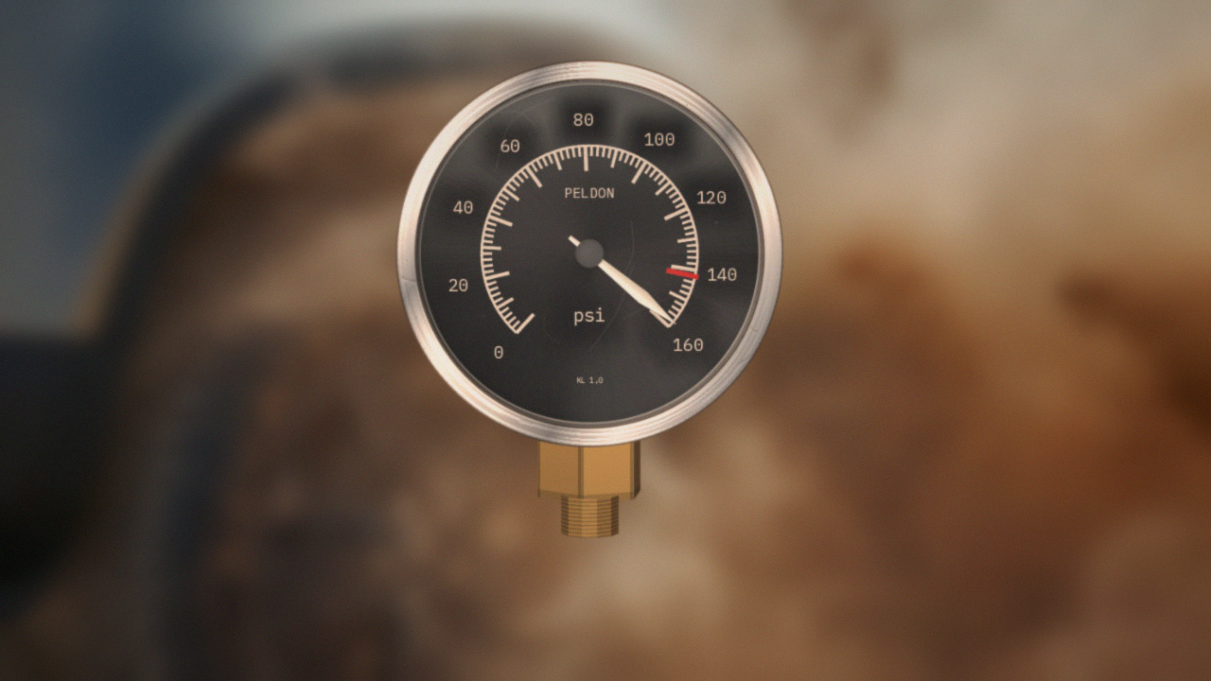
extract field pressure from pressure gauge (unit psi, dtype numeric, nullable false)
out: 158 psi
